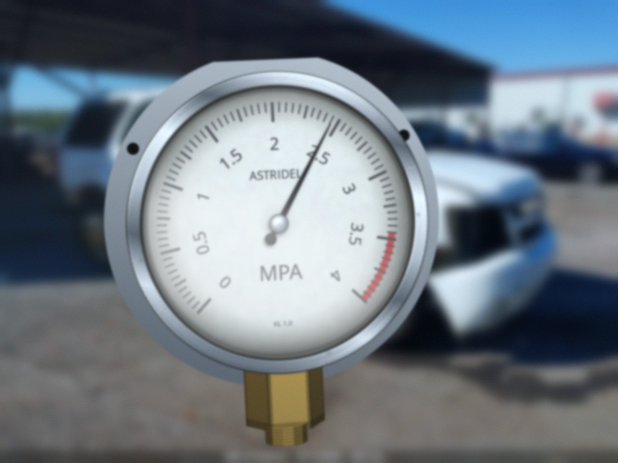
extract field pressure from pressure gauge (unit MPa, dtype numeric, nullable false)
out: 2.45 MPa
